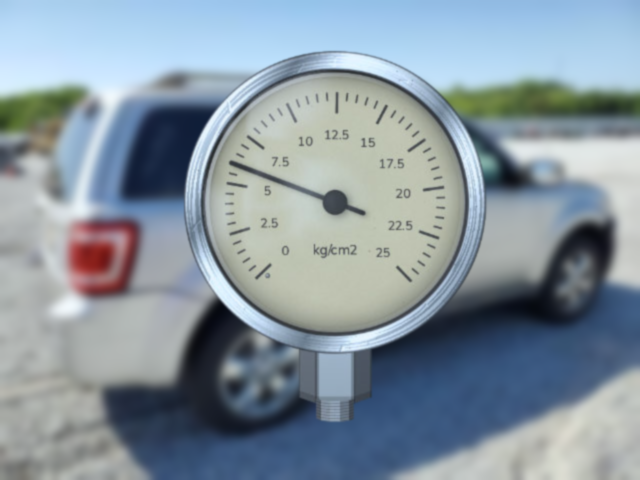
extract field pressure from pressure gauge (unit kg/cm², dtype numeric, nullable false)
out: 6 kg/cm²
